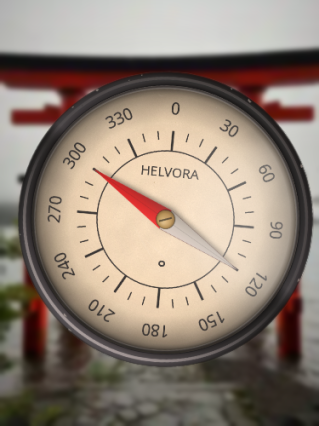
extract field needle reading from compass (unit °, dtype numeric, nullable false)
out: 300 °
